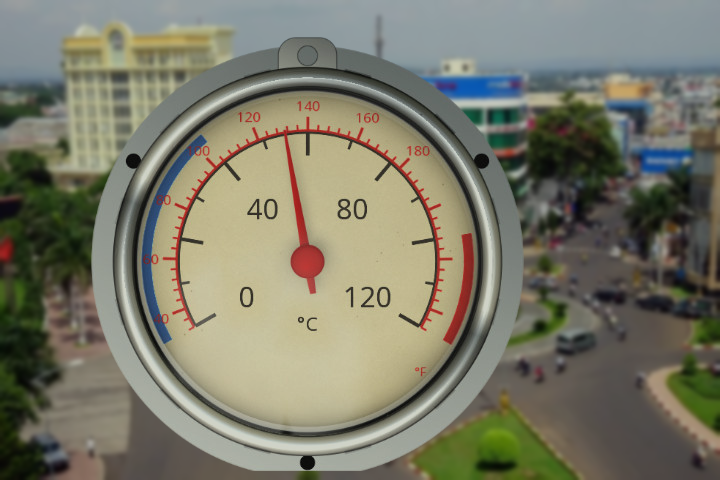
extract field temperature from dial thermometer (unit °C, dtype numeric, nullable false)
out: 55 °C
